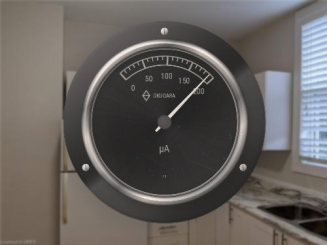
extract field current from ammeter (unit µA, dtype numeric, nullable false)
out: 190 µA
